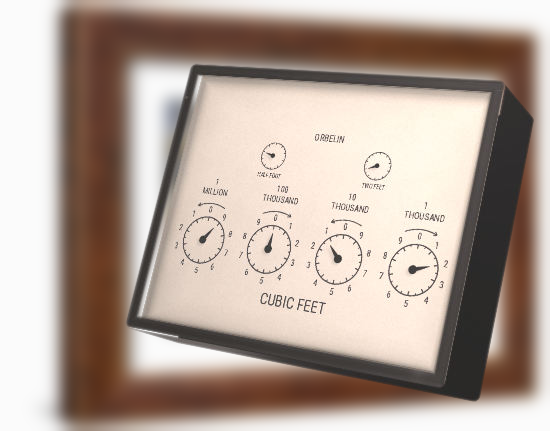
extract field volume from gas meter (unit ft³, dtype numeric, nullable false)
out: 901200 ft³
